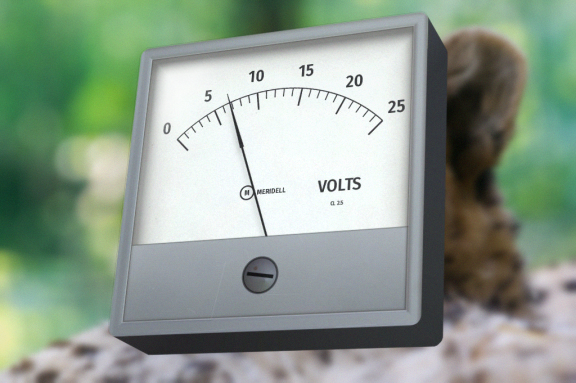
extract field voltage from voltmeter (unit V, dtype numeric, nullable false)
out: 7 V
